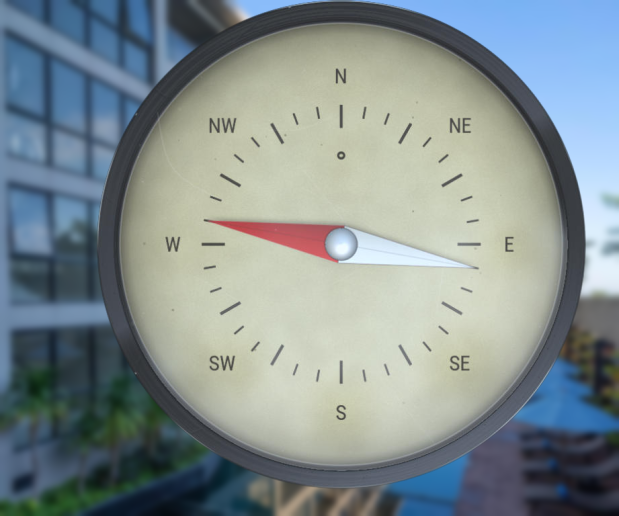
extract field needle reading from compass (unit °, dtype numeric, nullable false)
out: 280 °
